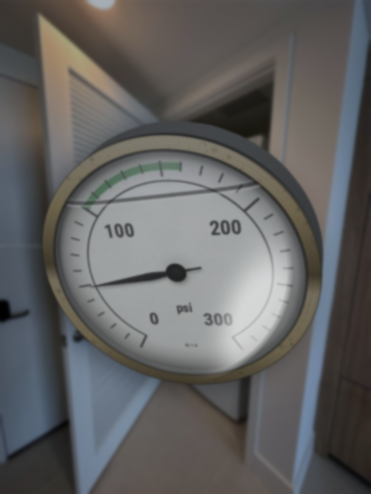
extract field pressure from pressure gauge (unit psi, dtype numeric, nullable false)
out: 50 psi
